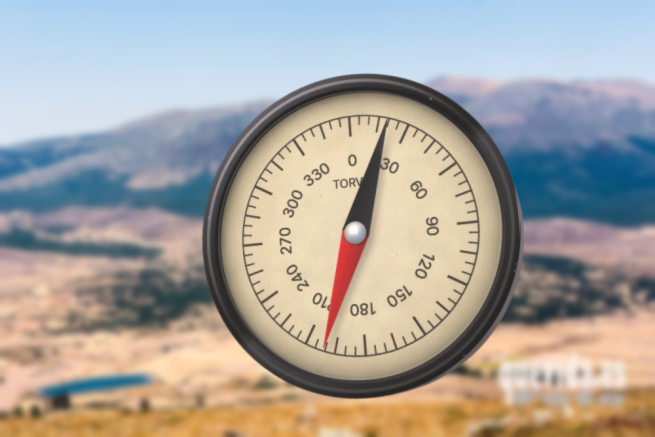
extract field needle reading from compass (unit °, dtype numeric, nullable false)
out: 200 °
